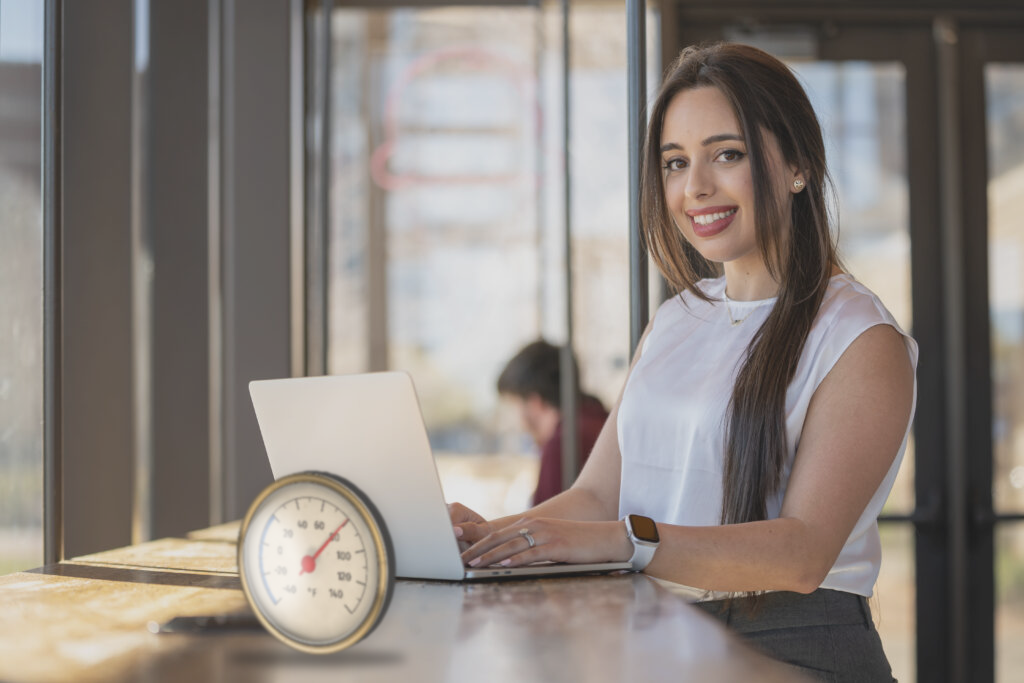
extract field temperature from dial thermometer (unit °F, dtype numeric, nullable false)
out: 80 °F
